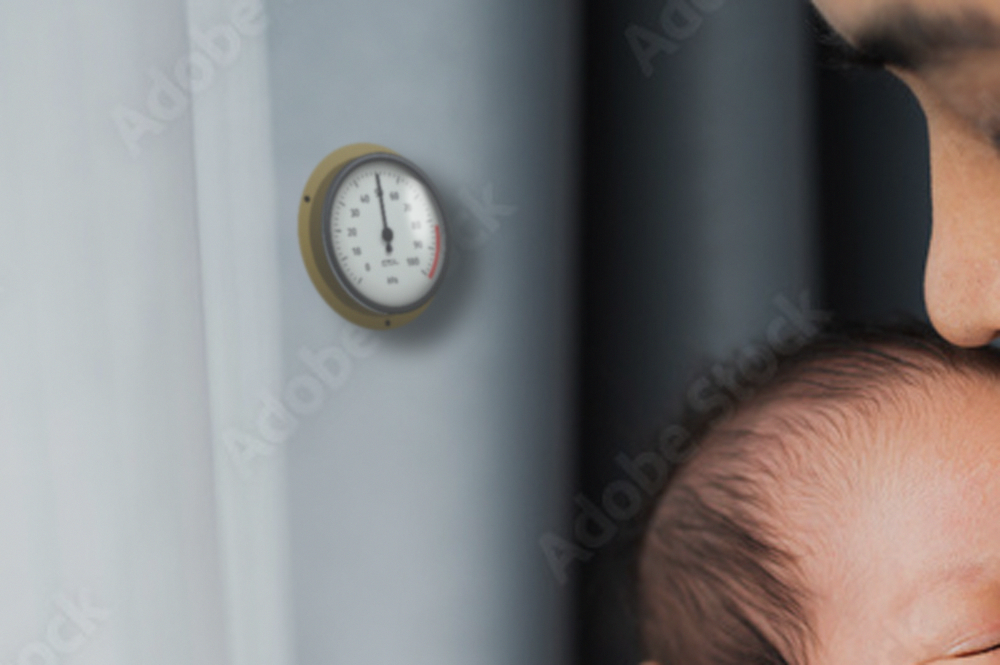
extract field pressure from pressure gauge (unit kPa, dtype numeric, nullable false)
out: 50 kPa
